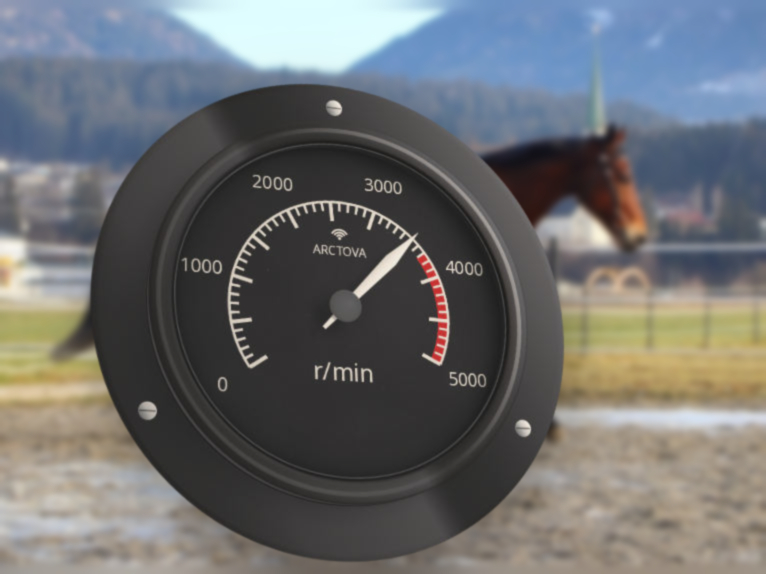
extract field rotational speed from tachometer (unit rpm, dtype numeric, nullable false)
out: 3500 rpm
